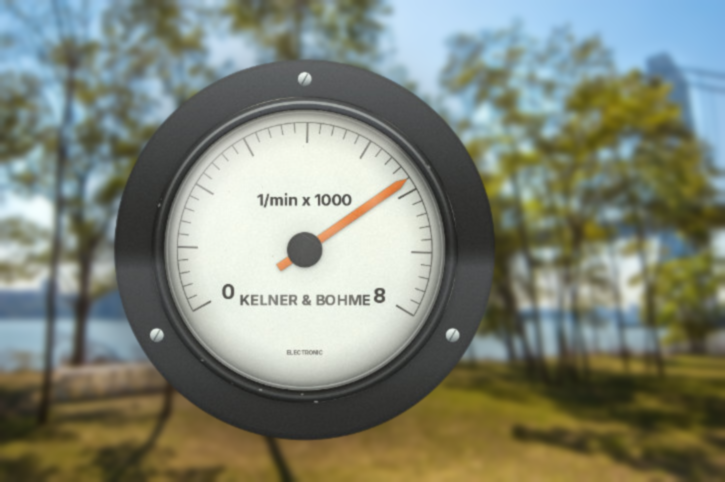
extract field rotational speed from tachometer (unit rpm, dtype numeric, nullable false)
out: 5800 rpm
